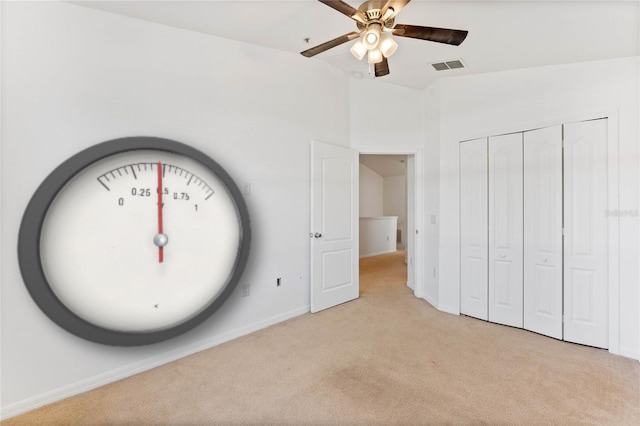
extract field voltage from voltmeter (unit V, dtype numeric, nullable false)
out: 0.45 V
